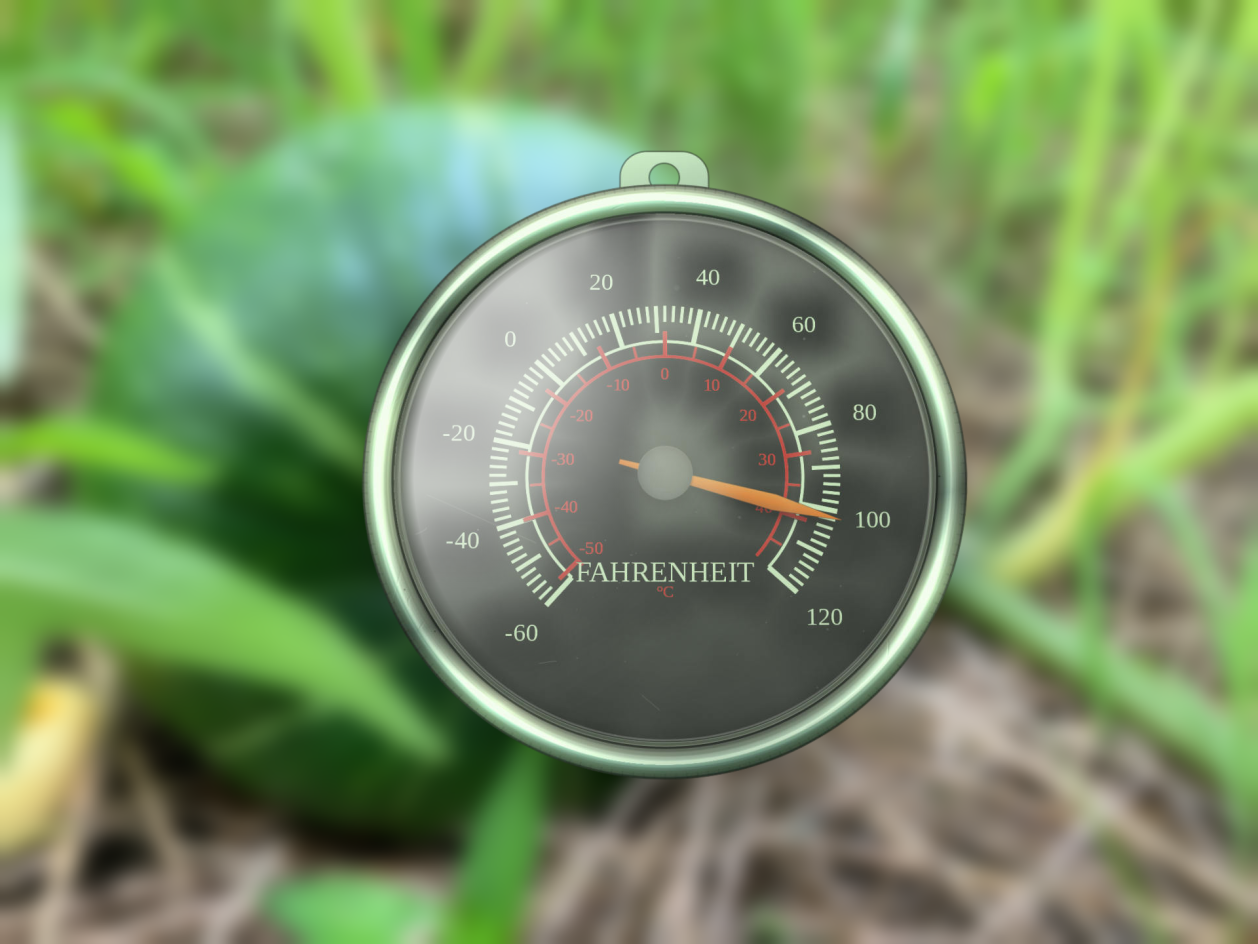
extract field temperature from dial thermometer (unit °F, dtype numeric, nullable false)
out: 102 °F
